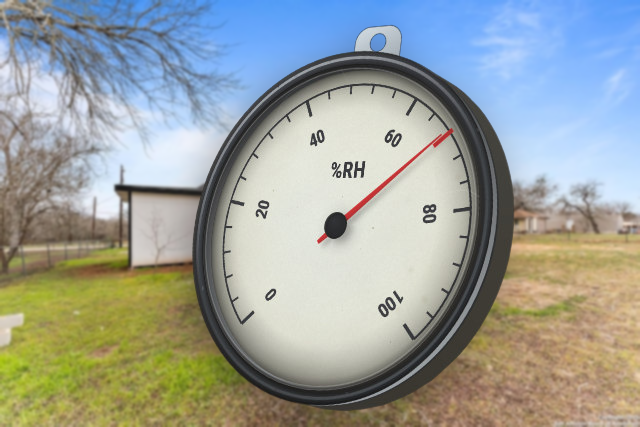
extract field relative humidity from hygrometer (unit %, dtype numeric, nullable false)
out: 68 %
